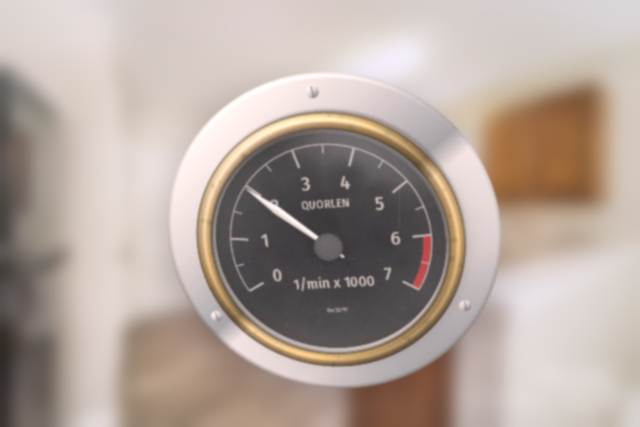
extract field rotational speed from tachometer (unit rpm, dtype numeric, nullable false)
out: 2000 rpm
